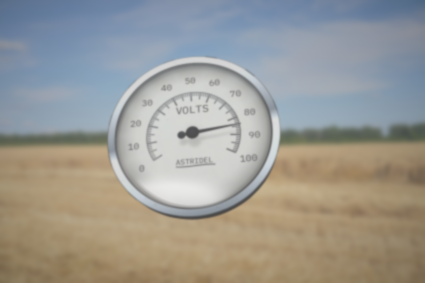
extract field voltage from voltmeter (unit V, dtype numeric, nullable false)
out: 85 V
